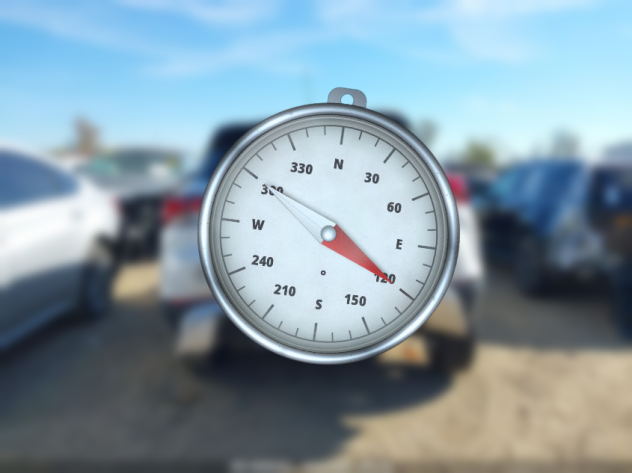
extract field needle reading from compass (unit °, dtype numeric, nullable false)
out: 120 °
